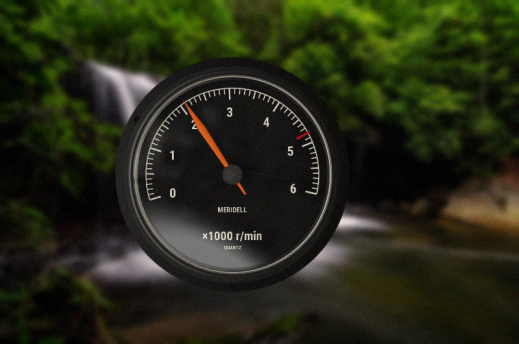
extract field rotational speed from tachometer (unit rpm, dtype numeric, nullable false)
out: 2100 rpm
